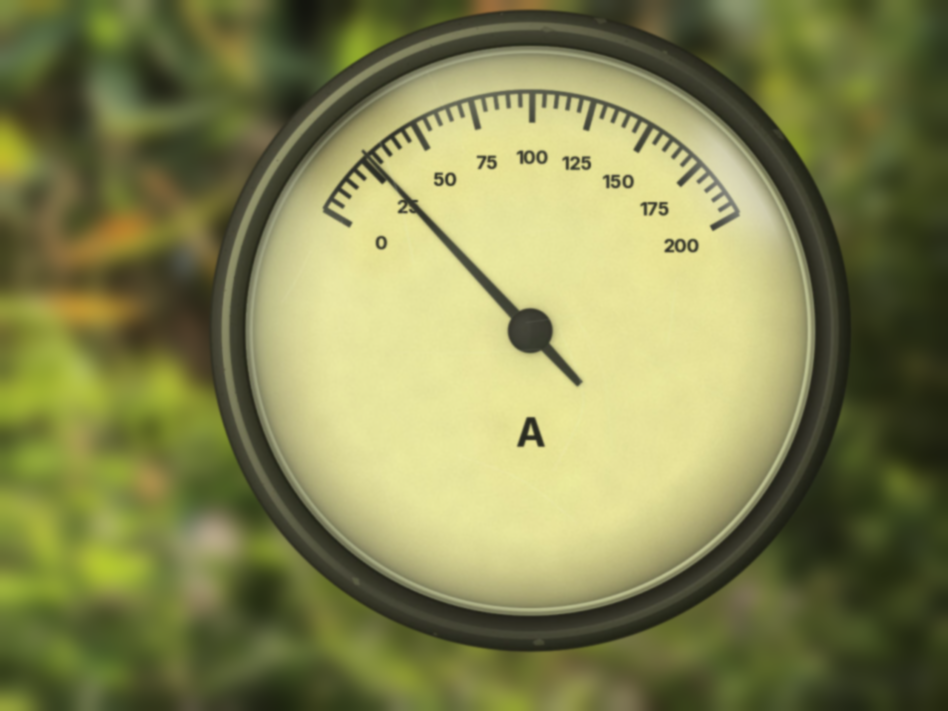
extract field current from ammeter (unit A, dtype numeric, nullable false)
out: 27.5 A
